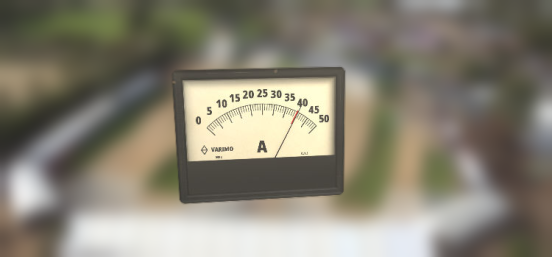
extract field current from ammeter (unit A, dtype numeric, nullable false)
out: 40 A
